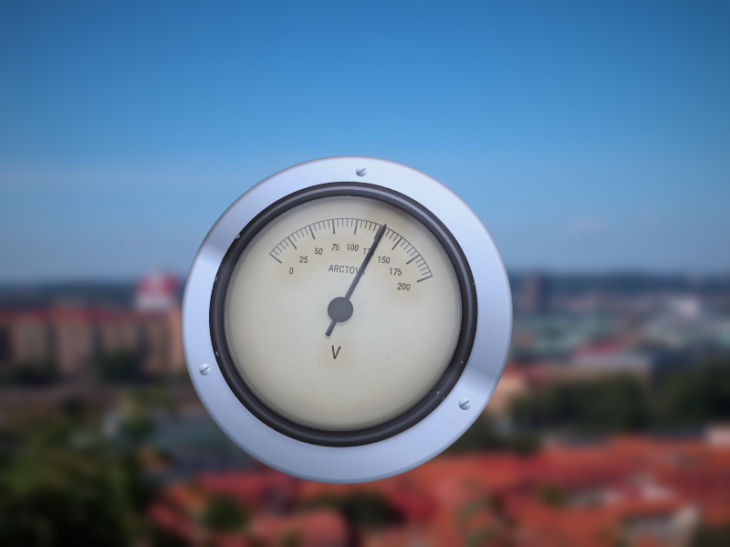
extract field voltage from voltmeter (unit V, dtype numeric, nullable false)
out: 130 V
